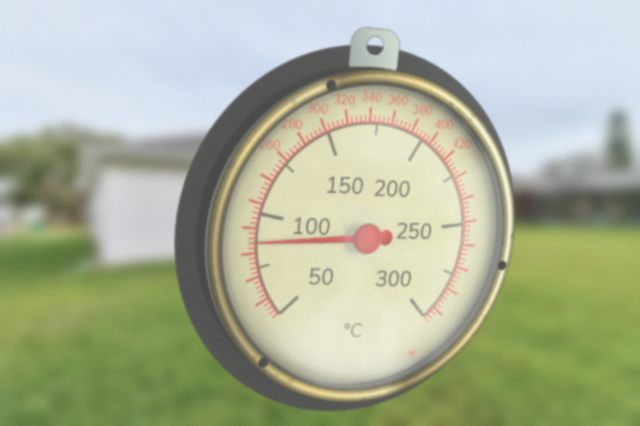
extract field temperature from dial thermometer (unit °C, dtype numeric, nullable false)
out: 87.5 °C
